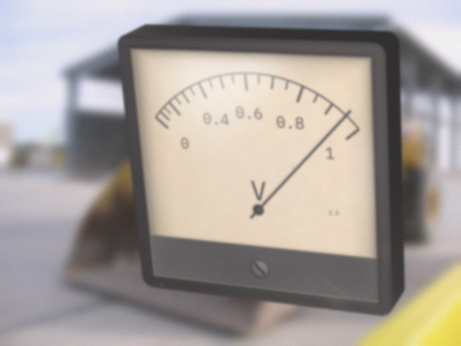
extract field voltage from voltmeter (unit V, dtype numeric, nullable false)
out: 0.95 V
